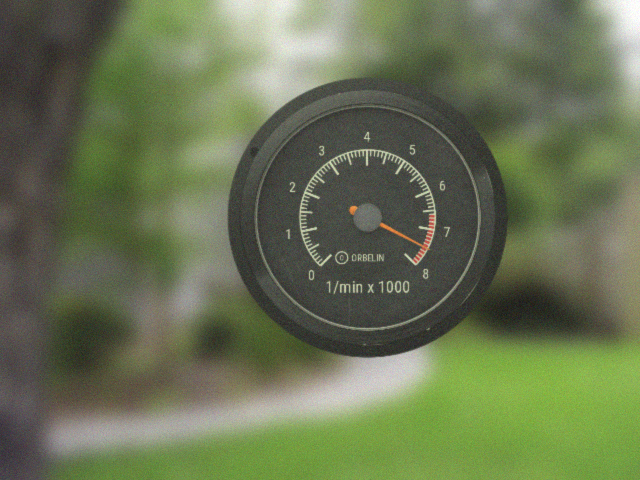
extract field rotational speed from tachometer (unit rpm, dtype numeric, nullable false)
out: 7500 rpm
